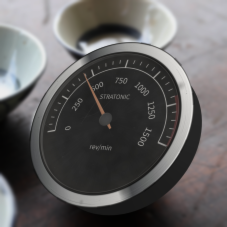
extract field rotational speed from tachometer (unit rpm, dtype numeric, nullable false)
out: 450 rpm
